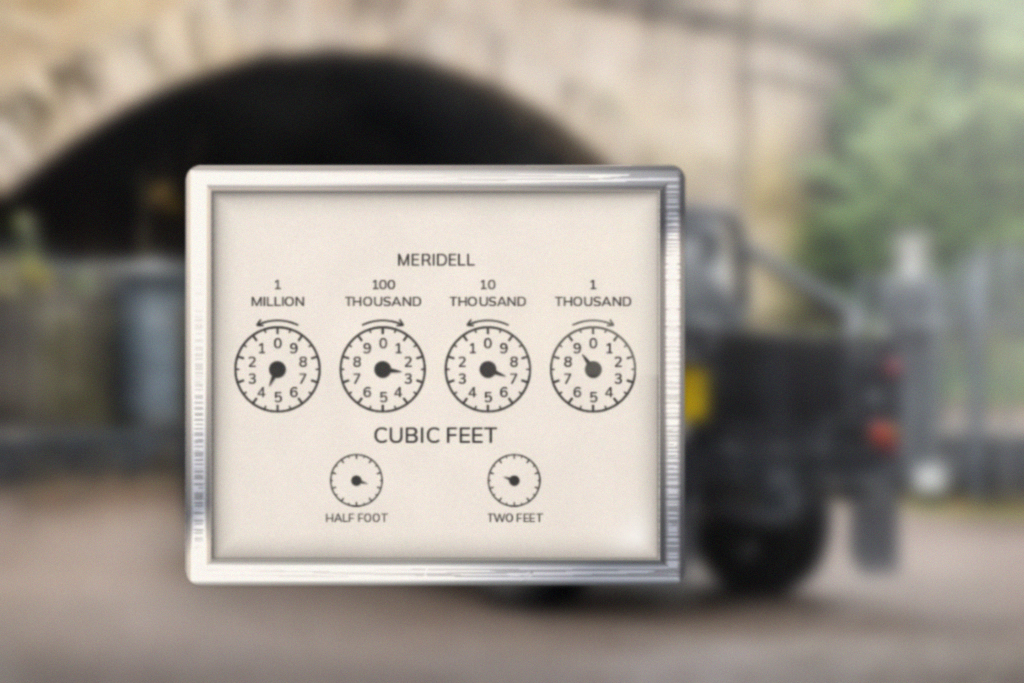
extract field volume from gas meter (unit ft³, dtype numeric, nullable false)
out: 426900 ft³
